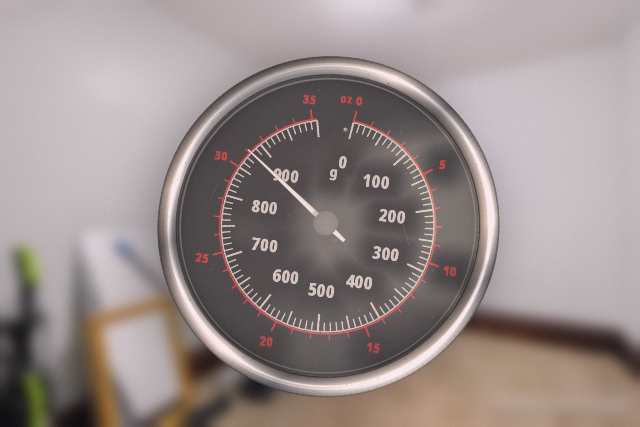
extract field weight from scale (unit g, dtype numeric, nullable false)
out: 880 g
